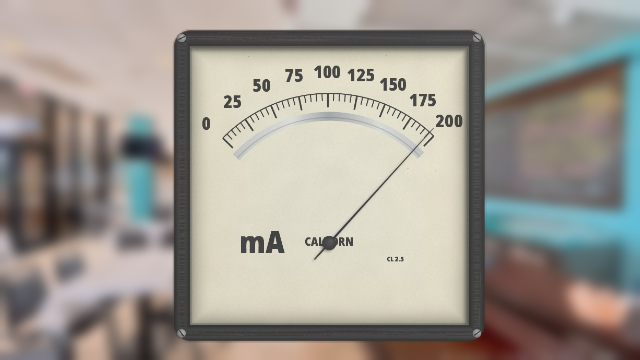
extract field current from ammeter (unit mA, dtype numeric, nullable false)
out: 195 mA
